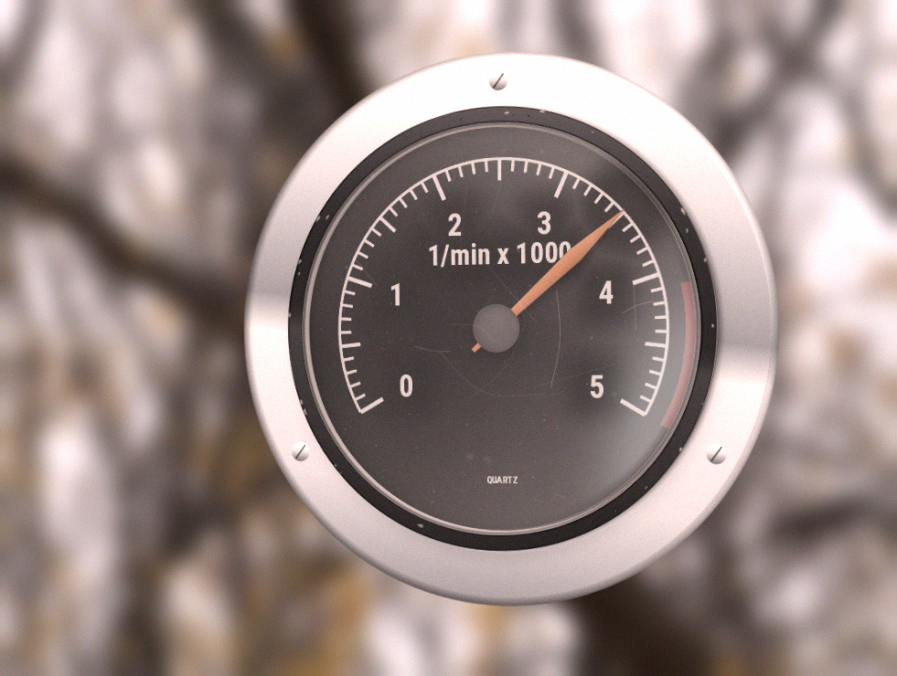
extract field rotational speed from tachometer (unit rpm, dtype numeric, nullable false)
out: 3500 rpm
